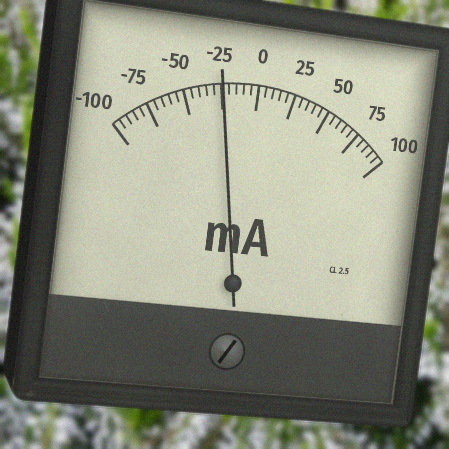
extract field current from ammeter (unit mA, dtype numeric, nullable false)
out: -25 mA
